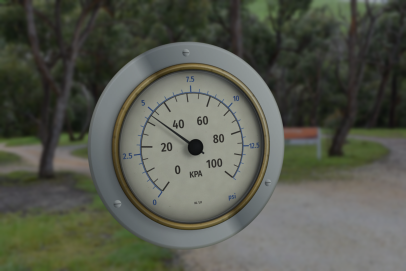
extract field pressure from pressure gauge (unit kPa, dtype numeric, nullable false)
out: 32.5 kPa
